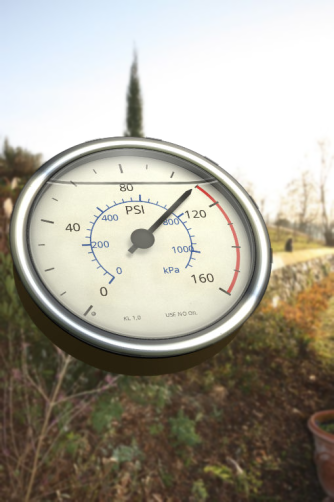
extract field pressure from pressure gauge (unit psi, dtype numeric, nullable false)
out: 110 psi
